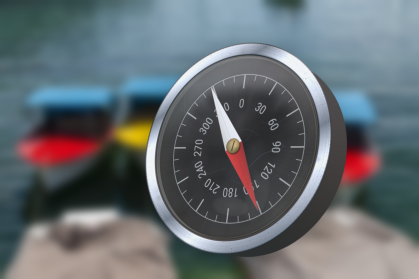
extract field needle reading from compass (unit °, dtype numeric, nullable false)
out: 150 °
